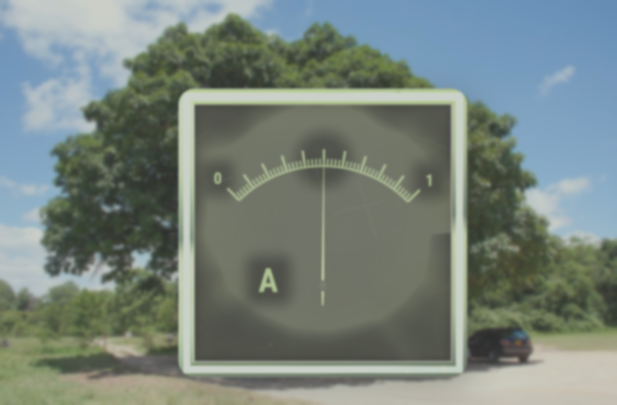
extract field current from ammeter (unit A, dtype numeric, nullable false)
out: 0.5 A
